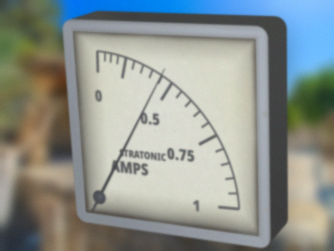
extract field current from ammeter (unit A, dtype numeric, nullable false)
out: 0.45 A
